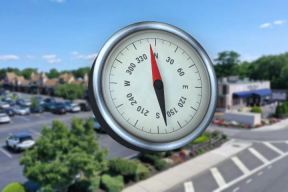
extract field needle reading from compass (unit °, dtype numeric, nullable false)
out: 350 °
